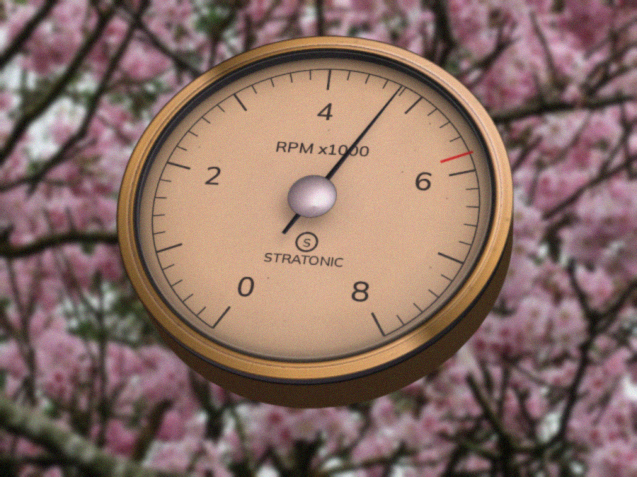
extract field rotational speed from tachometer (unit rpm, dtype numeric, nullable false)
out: 4800 rpm
